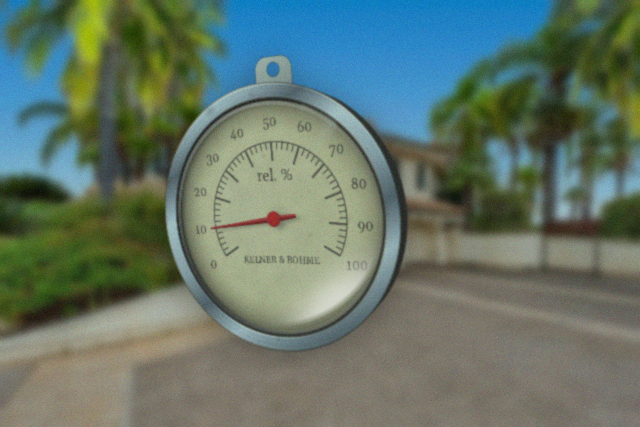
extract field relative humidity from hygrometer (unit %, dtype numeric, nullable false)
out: 10 %
